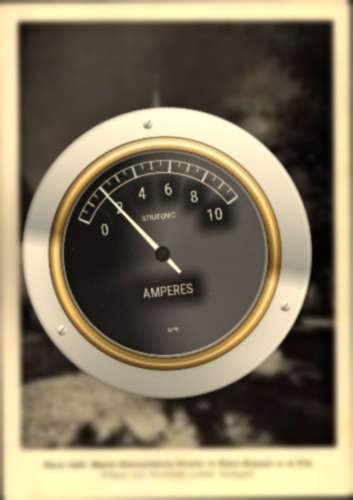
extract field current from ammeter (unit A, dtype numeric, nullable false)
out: 2 A
